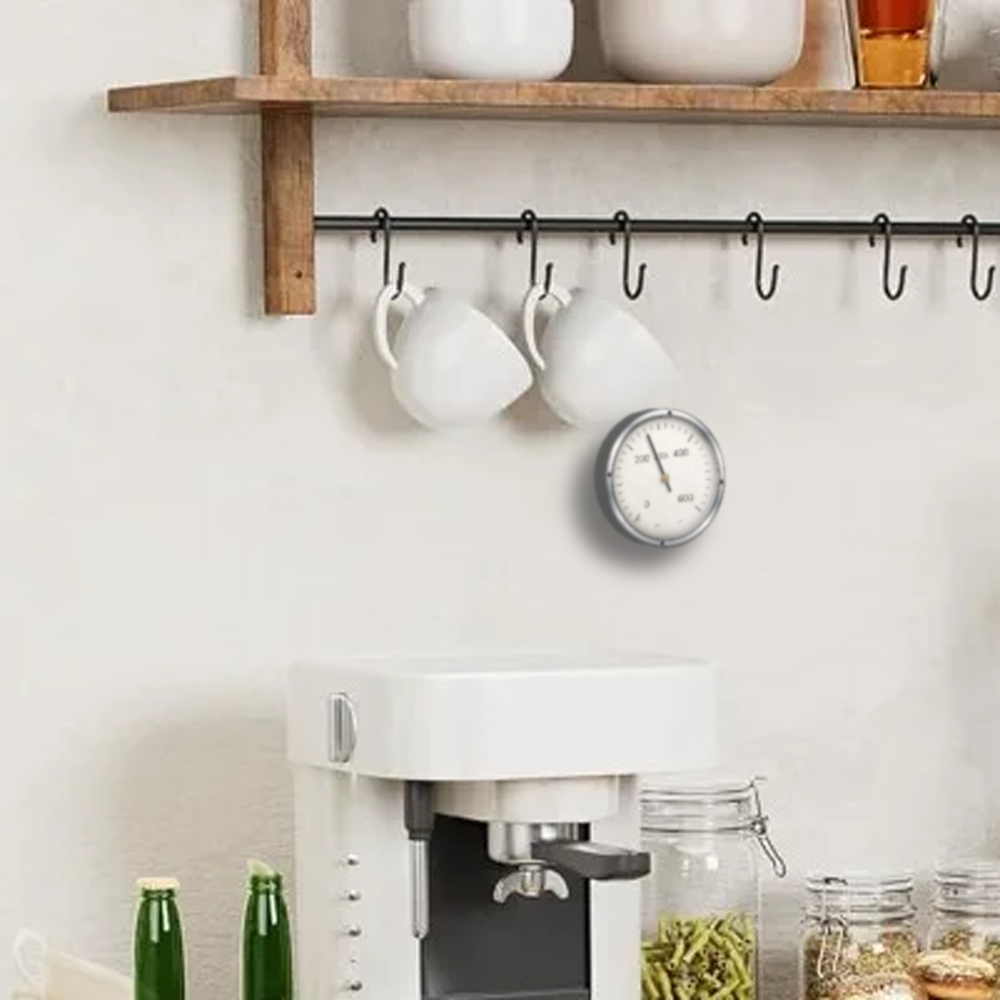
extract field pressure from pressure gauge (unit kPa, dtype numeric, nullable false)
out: 260 kPa
